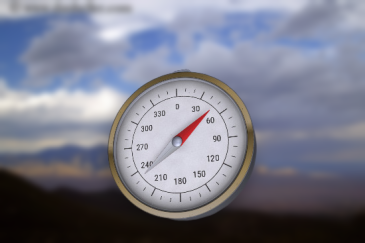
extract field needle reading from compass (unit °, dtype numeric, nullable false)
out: 50 °
